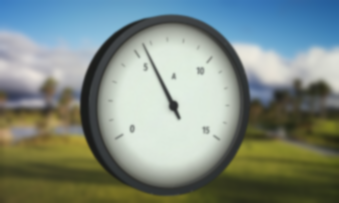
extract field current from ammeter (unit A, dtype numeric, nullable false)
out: 5.5 A
